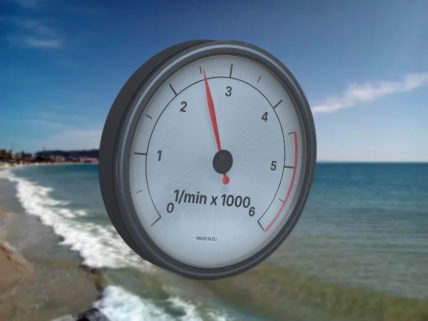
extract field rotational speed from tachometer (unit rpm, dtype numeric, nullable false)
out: 2500 rpm
